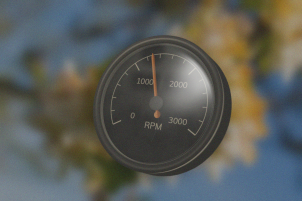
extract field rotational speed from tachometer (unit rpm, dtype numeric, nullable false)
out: 1300 rpm
